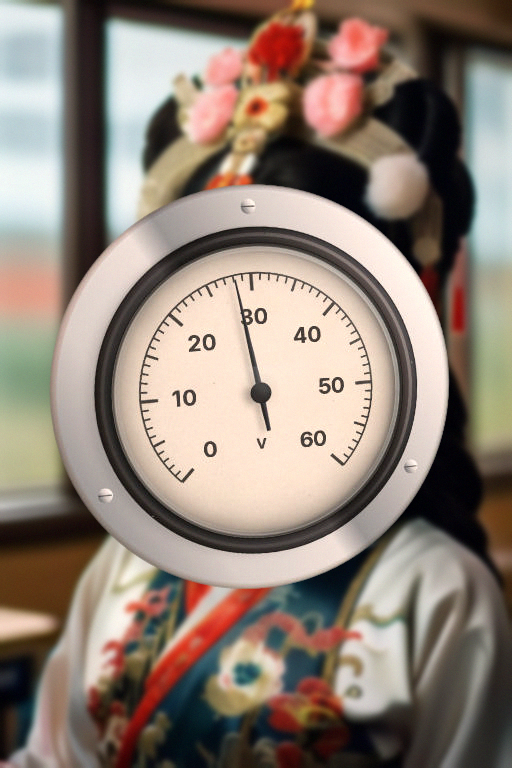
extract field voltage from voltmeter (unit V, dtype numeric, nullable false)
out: 28 V
